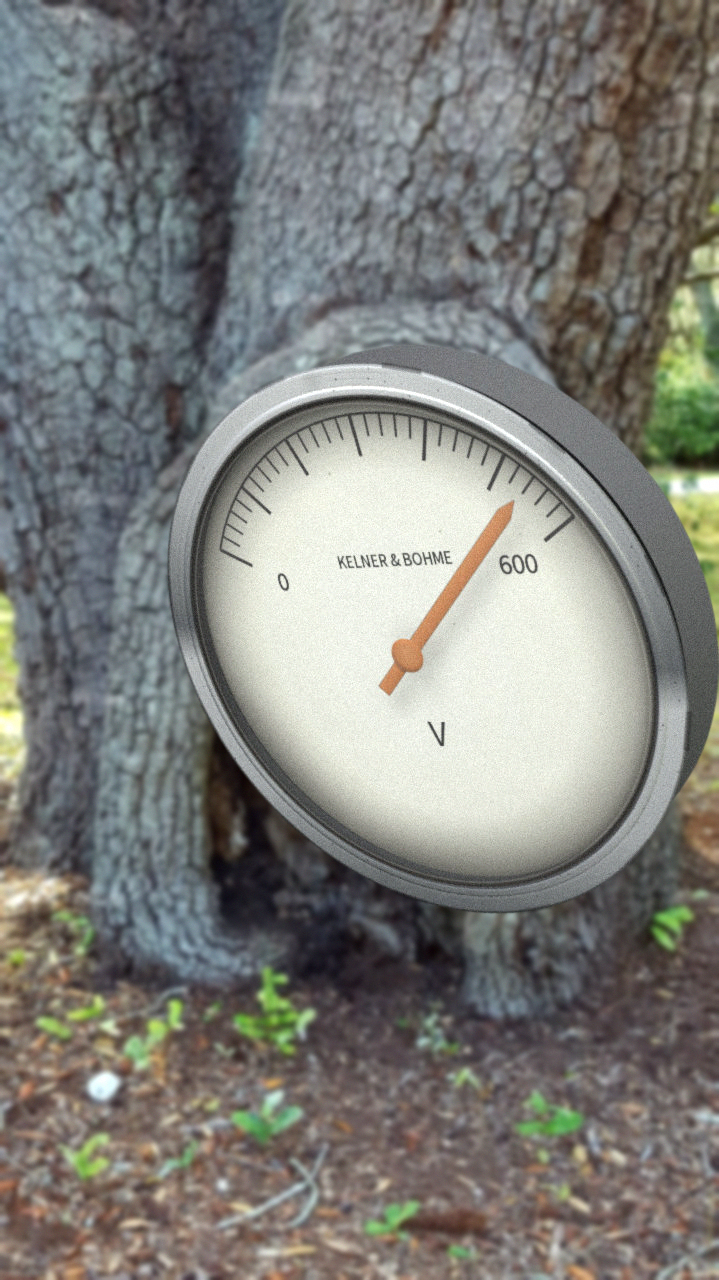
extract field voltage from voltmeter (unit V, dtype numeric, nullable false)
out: 540 V
